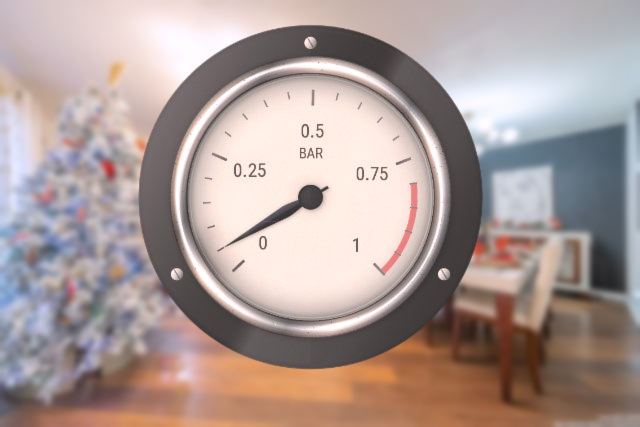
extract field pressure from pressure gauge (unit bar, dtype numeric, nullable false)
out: 0.05 bar
